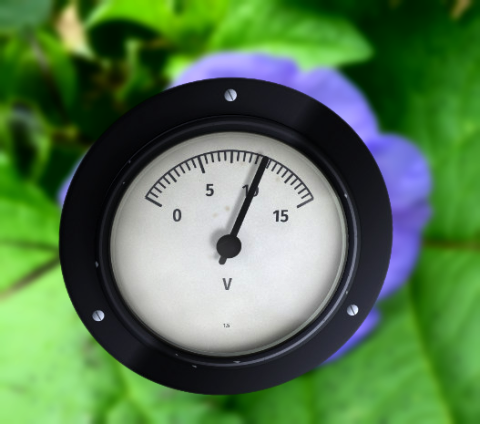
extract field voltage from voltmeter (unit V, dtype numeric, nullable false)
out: 10 V
